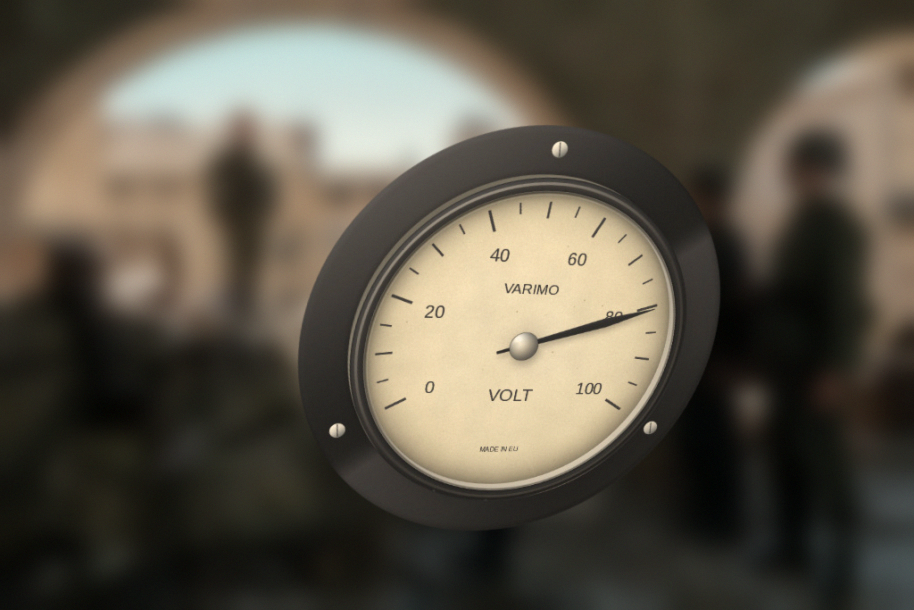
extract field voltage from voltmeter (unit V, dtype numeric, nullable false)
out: 80 V
